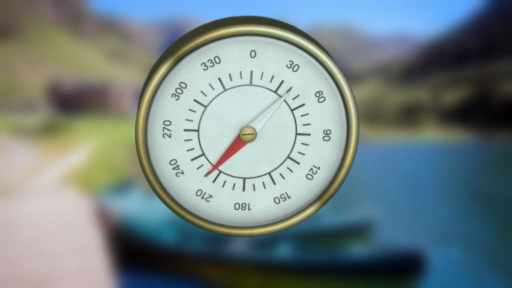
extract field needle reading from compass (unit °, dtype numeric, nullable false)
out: 220 °
